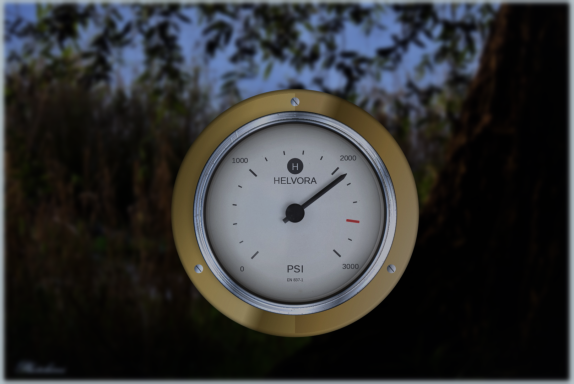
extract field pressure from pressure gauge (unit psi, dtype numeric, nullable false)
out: 2100 psi
